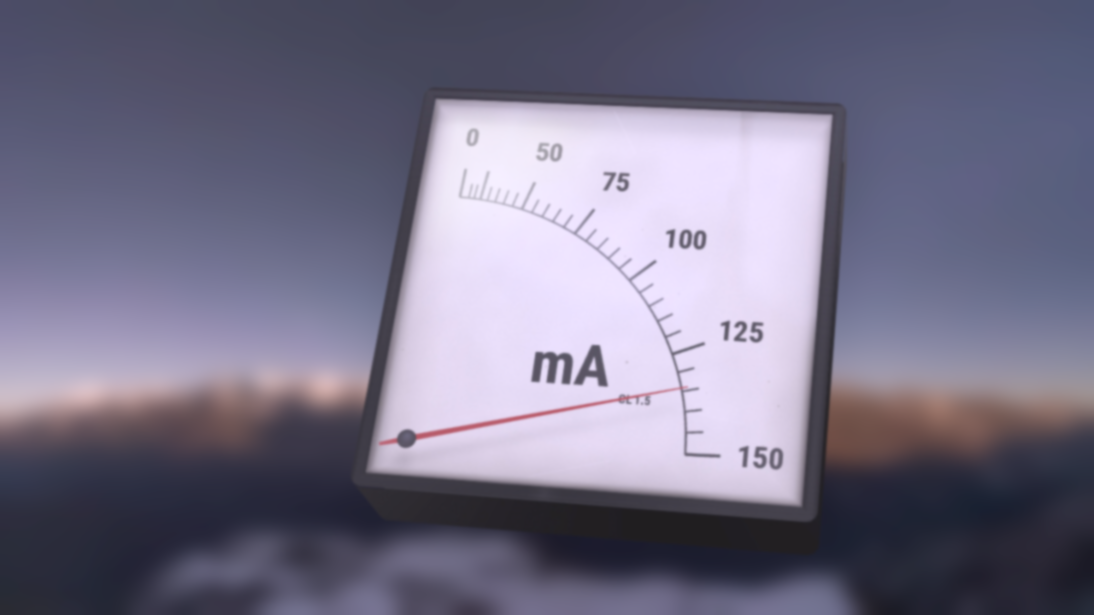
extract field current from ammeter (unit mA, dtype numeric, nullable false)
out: 135 mA
